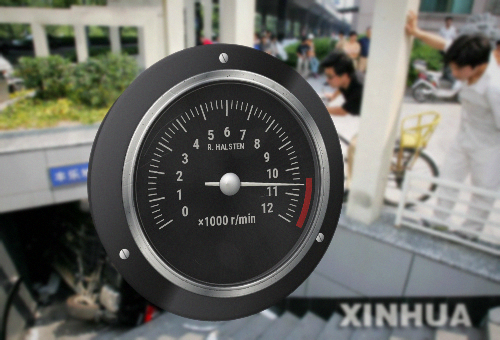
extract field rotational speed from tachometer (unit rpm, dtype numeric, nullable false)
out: 10600 rpm
